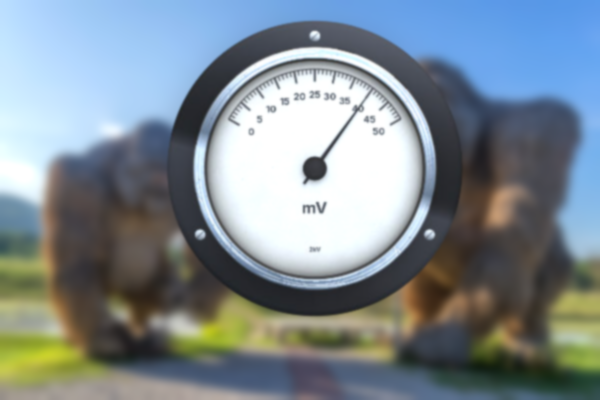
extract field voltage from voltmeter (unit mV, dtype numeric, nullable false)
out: 40 mV
